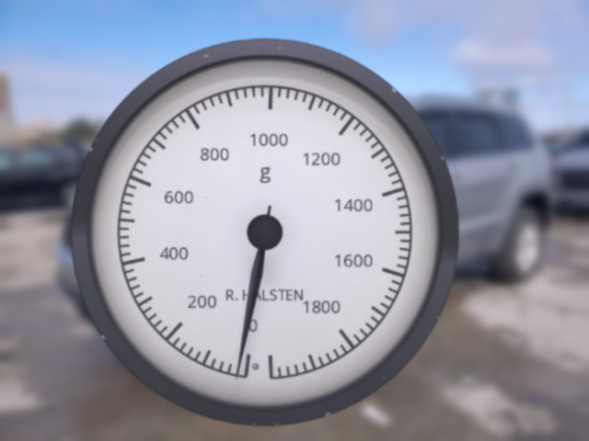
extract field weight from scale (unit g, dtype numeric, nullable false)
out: 20 g
